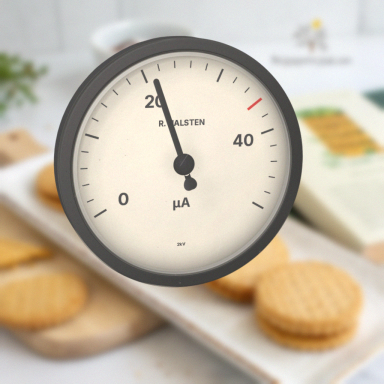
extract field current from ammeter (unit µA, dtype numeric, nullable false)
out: 21 µA
